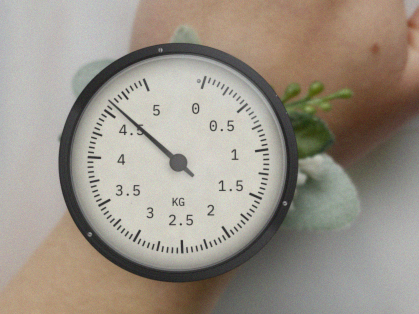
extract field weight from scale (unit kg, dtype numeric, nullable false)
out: 4.6 kg
